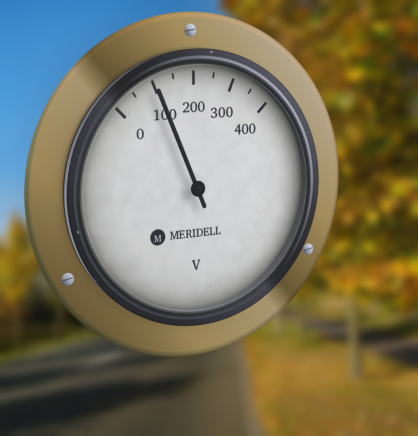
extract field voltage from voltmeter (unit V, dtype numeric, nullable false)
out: 100 V
